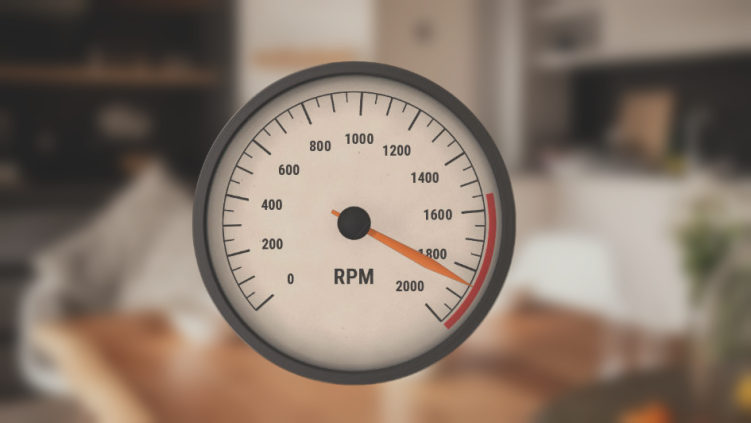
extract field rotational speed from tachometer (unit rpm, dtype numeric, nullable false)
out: 1850 rpm
